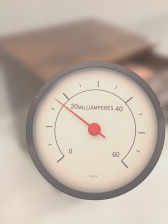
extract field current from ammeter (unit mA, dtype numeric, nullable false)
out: 17.5 mA
